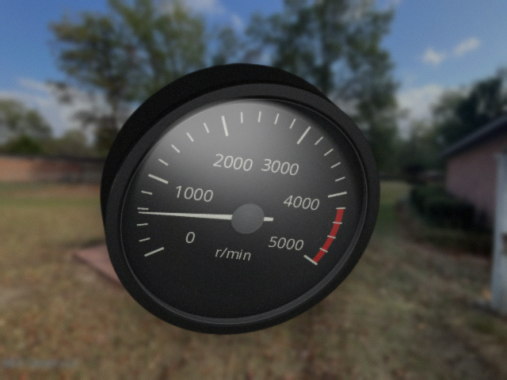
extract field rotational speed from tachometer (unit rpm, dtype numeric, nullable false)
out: 600 rpm
